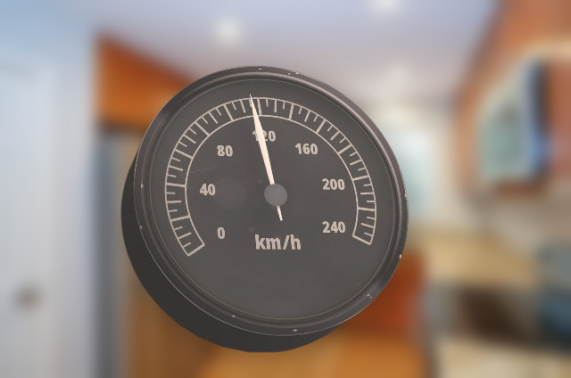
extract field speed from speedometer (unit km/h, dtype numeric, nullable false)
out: 115 km/h
